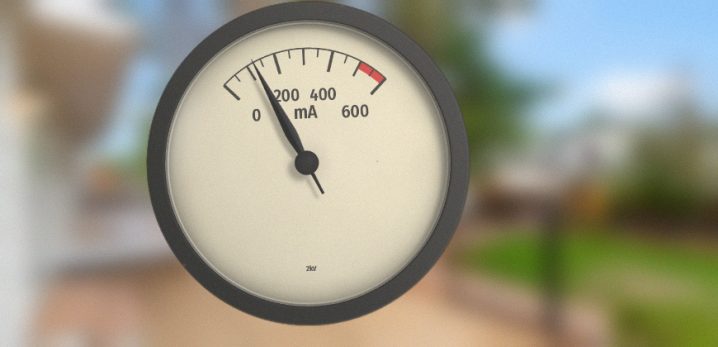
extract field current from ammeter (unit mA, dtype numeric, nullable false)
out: 125 mA
